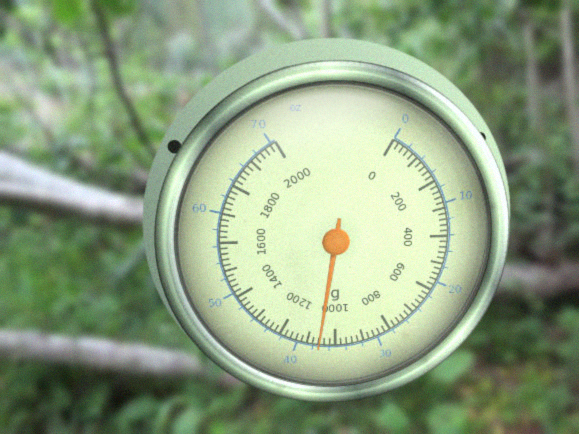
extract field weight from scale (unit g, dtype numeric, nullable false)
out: 1060 g
